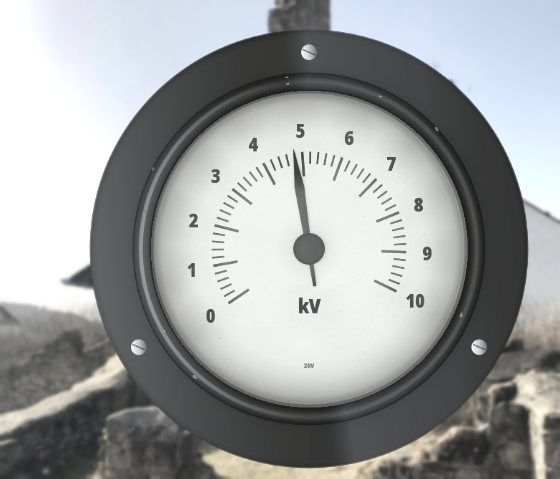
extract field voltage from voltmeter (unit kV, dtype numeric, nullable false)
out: 4.8 kV
